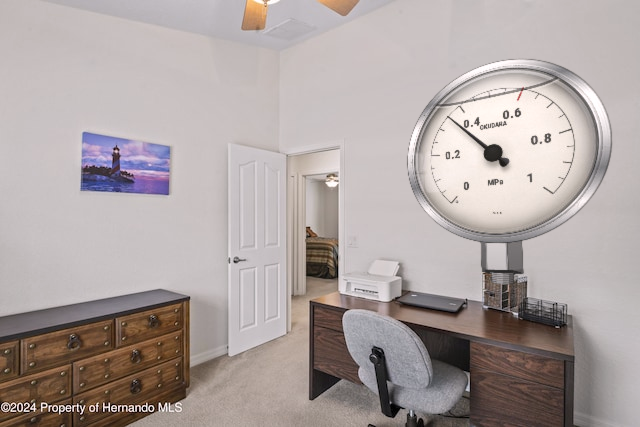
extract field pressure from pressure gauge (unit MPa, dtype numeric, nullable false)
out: 0.35 MPa
